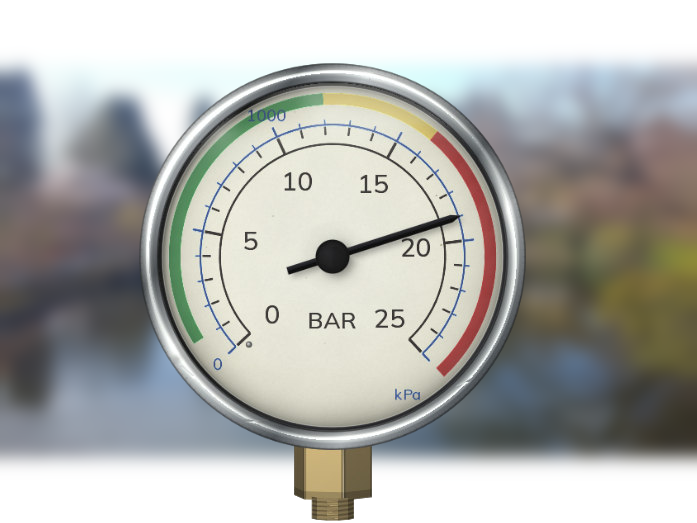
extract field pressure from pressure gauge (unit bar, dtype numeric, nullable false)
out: 19 bar
